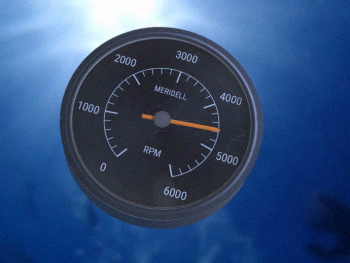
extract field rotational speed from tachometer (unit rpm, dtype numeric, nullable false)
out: 4600 rpm
